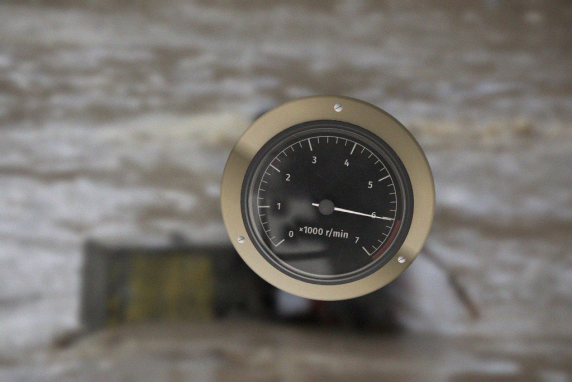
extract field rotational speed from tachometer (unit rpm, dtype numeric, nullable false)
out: 6000 rpm
